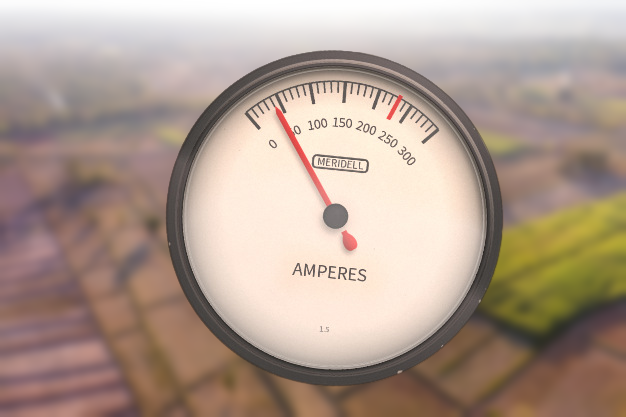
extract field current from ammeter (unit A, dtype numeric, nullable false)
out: 40 A
